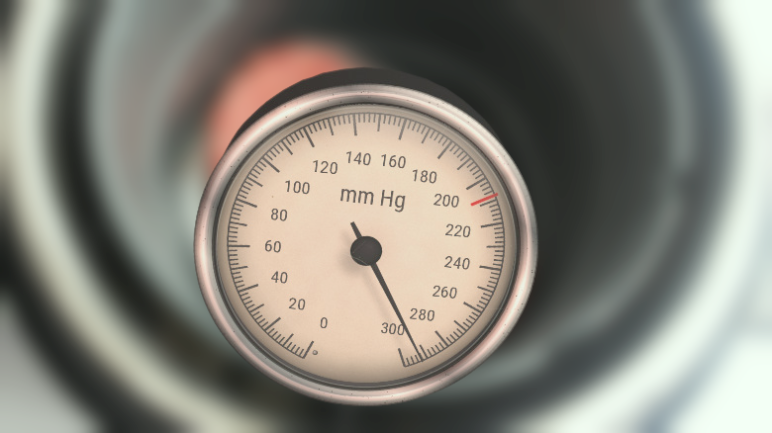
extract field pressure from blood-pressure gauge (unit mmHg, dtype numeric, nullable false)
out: 292 mmHg
